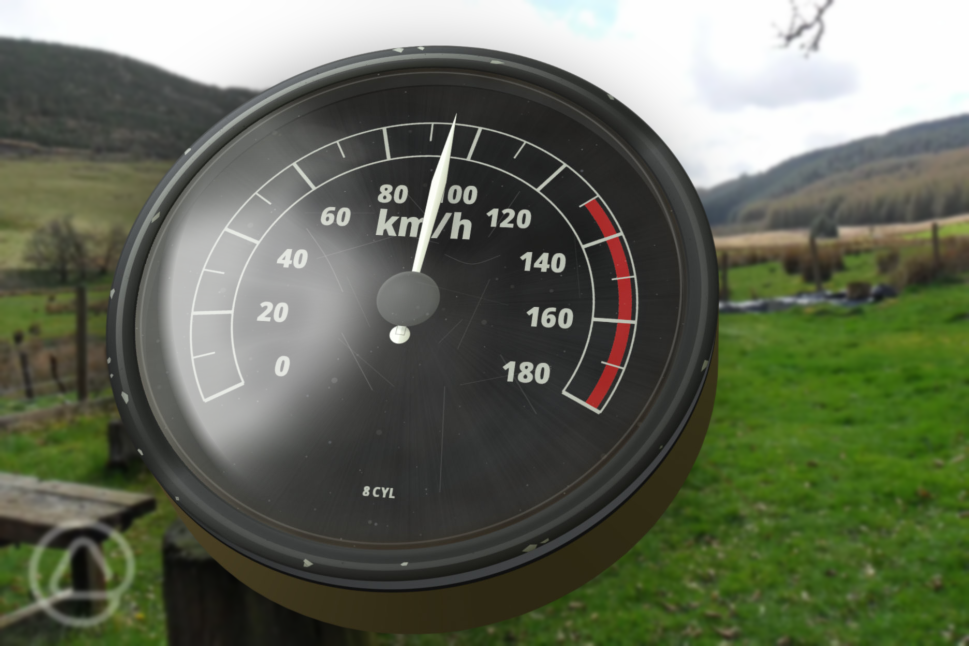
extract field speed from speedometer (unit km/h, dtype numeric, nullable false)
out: 95 km/h
